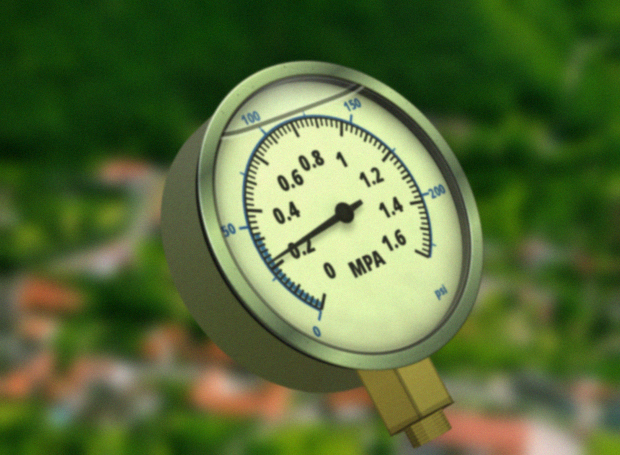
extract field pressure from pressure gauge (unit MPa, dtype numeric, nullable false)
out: 0.22 MPa
